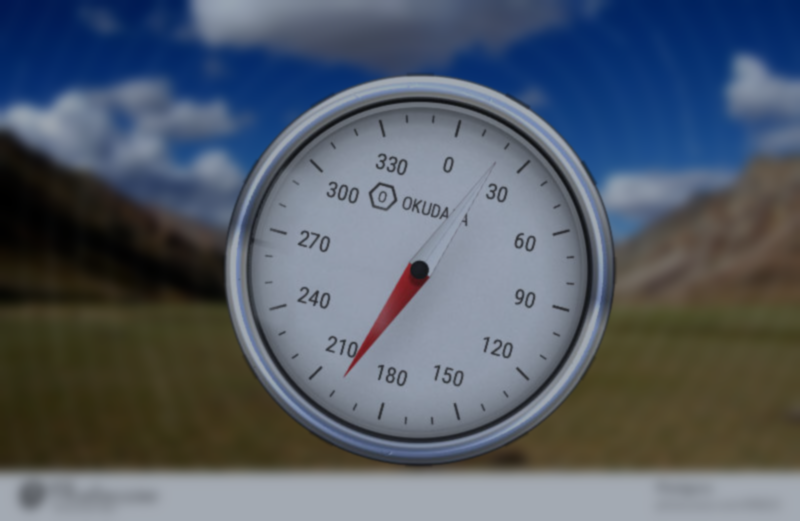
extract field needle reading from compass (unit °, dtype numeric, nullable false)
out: 200 °
